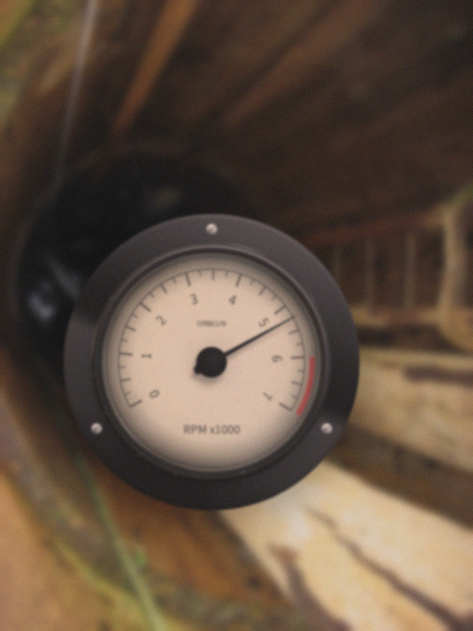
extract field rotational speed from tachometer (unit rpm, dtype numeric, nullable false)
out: 5250 rpm
